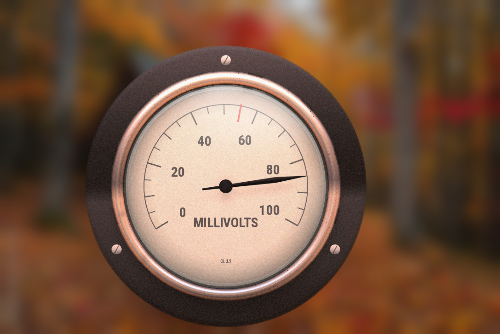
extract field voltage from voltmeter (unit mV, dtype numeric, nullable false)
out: 85 mV
